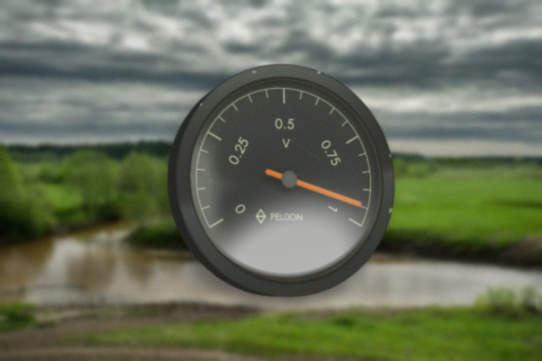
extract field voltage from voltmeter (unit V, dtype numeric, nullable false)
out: 0.95 V
